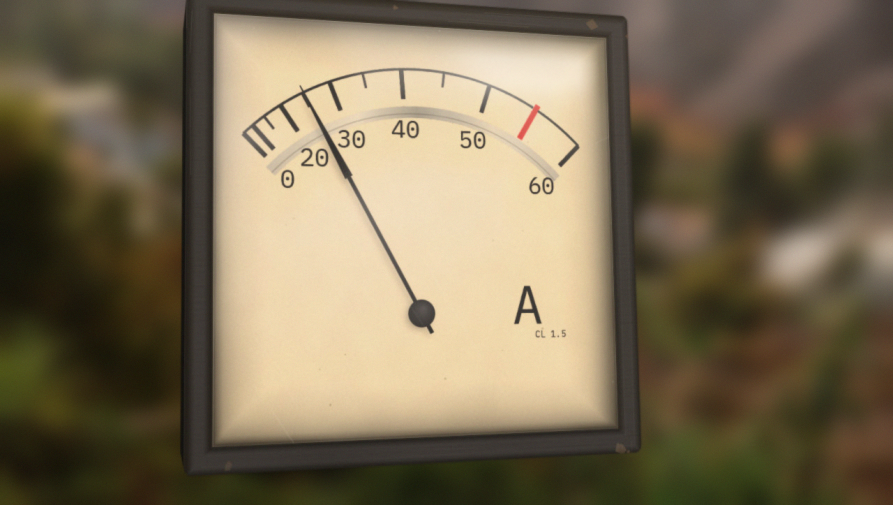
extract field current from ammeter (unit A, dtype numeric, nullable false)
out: 25 A
